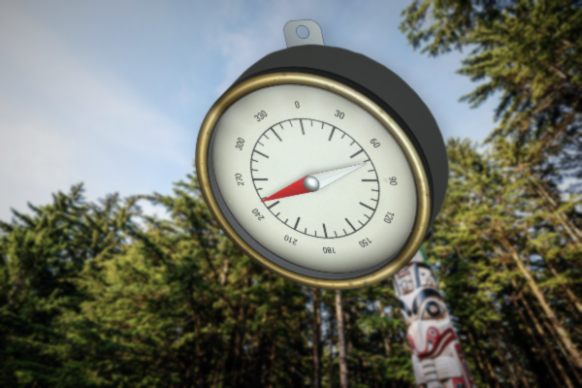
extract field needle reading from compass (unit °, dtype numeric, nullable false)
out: 250 °
